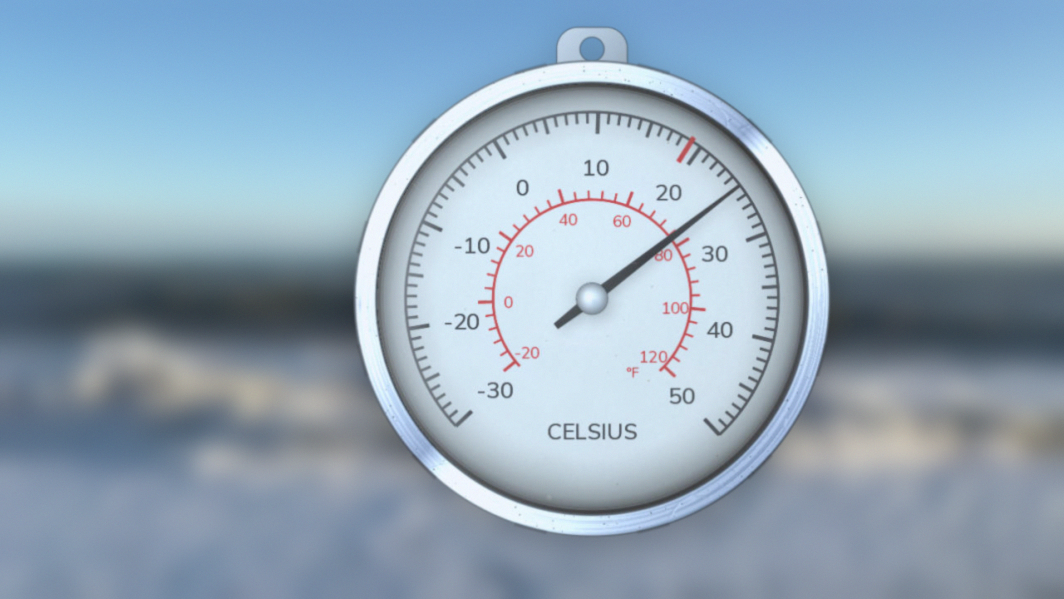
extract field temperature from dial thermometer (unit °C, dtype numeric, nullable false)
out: 25 °C
